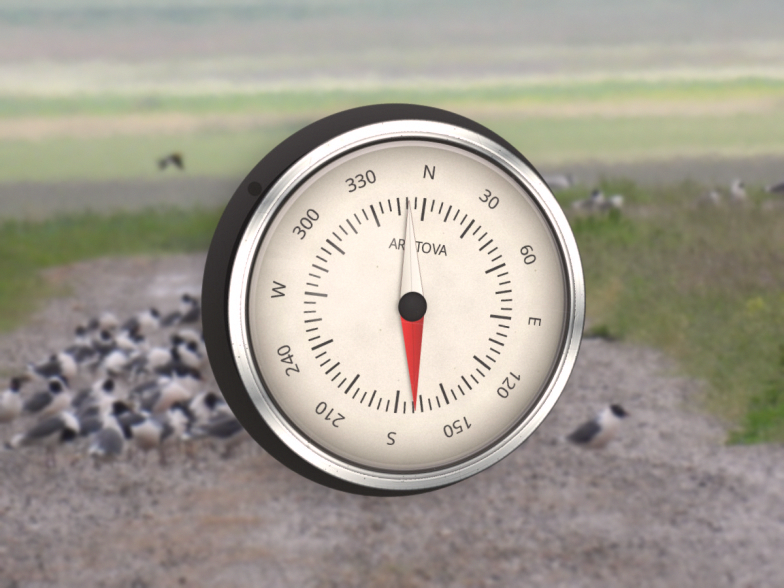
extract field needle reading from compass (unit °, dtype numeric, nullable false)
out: 170 °
